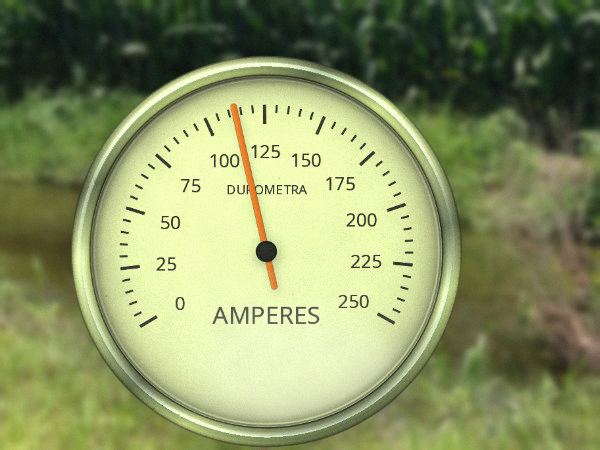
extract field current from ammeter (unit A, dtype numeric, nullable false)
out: 112.5 A
